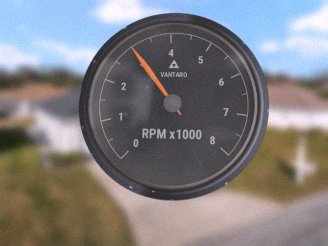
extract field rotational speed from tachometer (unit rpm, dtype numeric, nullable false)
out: 3000 rpm
